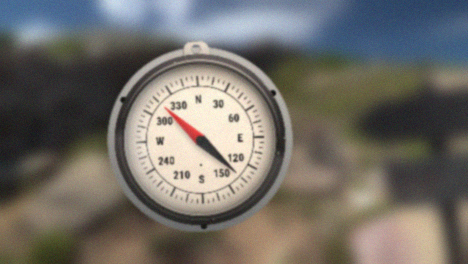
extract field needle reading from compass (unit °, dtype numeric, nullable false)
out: 315 °
